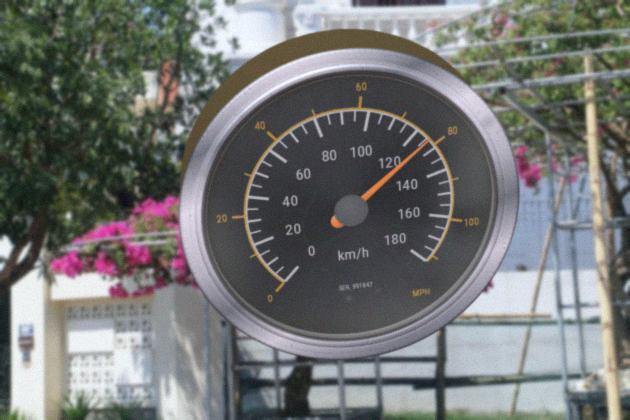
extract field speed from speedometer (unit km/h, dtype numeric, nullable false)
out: 125 km/h
